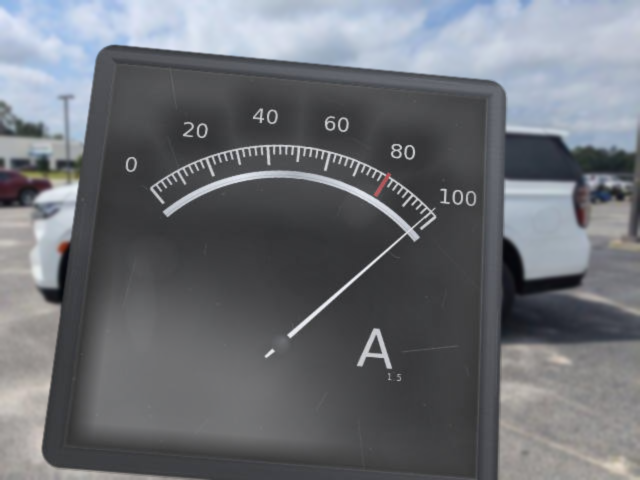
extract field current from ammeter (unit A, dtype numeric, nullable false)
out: 98 A
